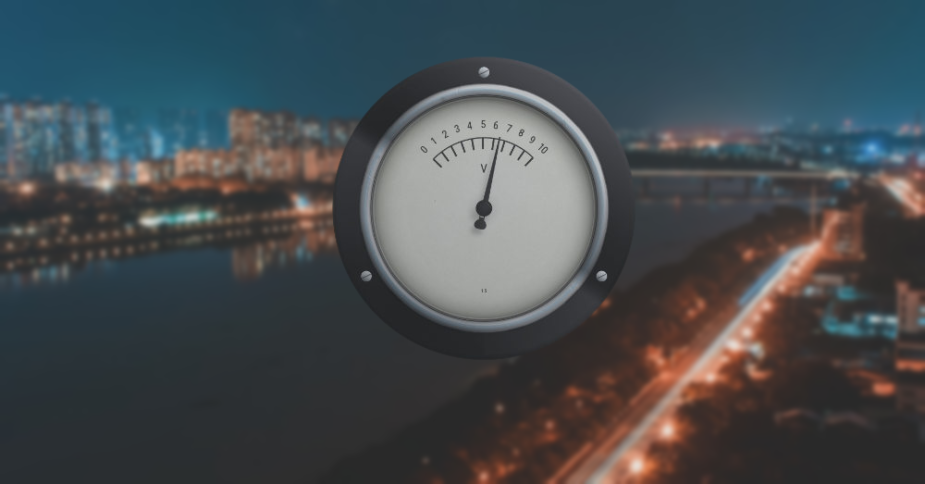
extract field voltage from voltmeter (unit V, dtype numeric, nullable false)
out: 6.5 V
